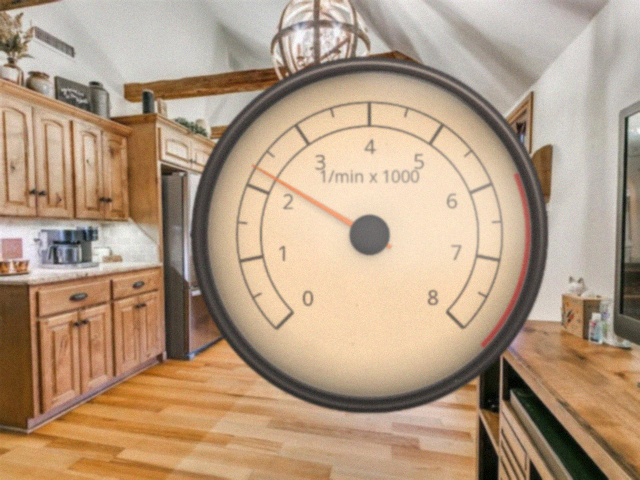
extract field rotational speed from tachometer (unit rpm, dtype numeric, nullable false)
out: 2250 rpm
